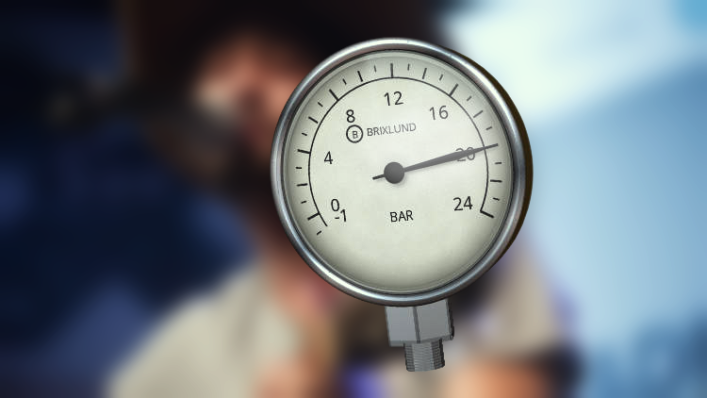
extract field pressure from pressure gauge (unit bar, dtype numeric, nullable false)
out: 20 bar
